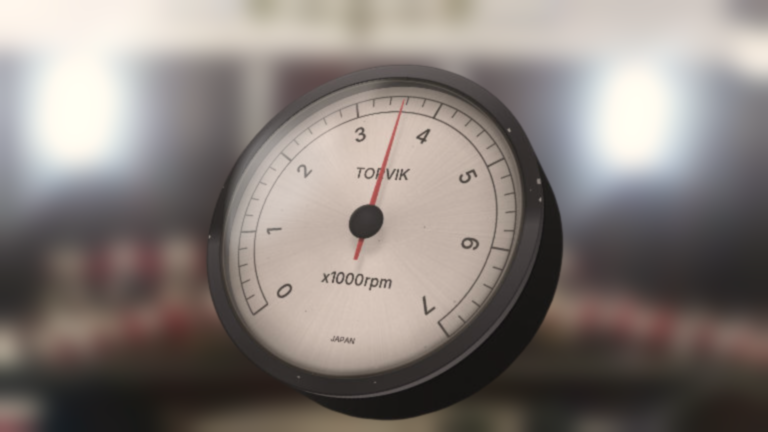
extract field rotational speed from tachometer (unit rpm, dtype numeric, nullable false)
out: 3600 rpm
